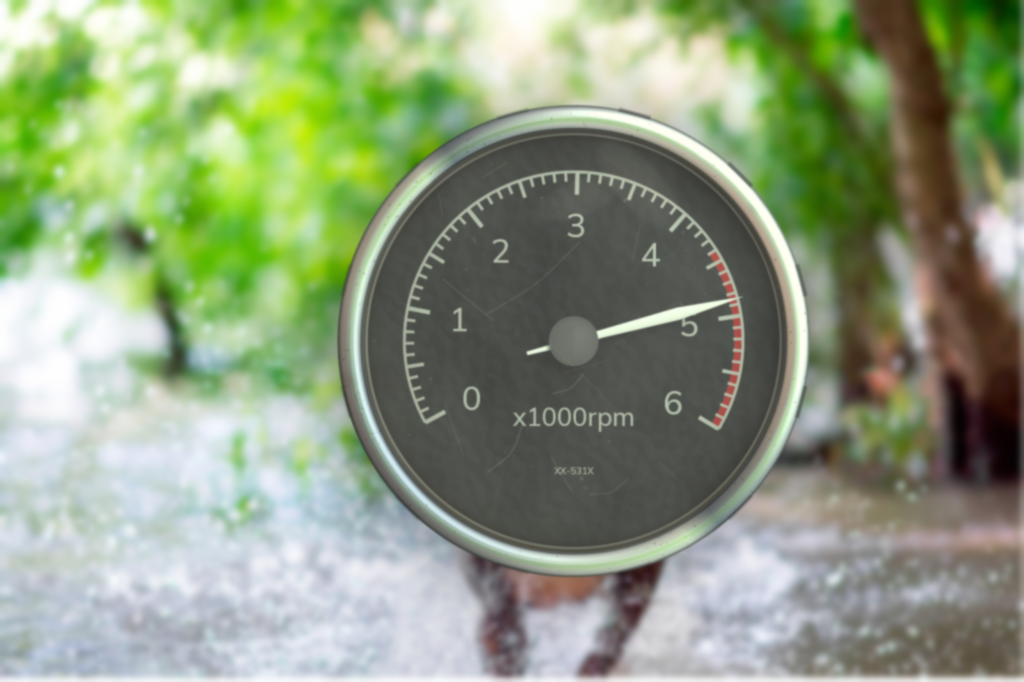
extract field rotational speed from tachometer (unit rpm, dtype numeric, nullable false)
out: 4850 rpm
